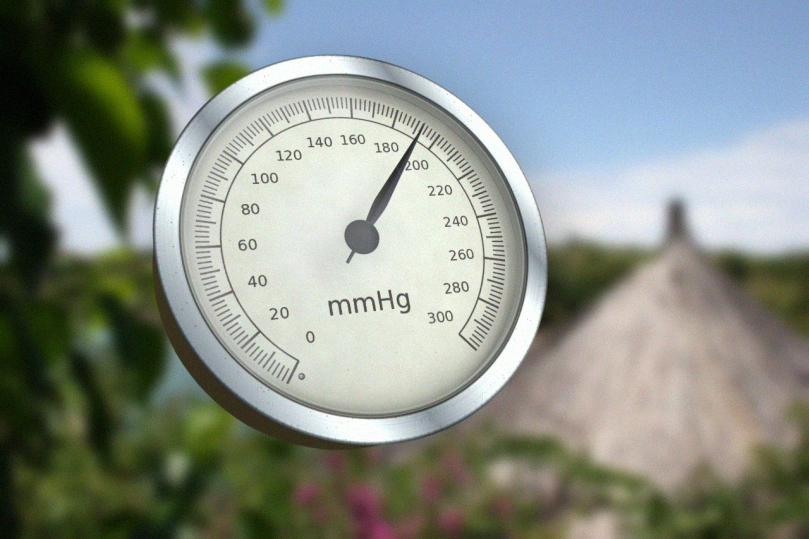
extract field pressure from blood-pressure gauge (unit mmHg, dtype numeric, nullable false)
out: 192 mmHg
